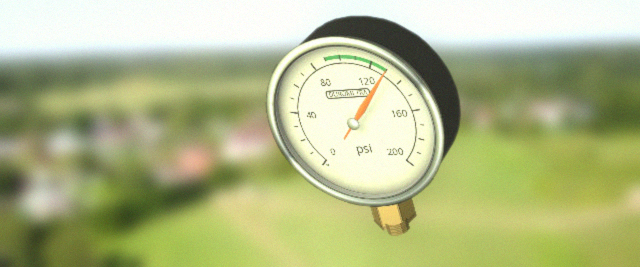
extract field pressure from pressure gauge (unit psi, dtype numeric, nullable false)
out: 130 psi
